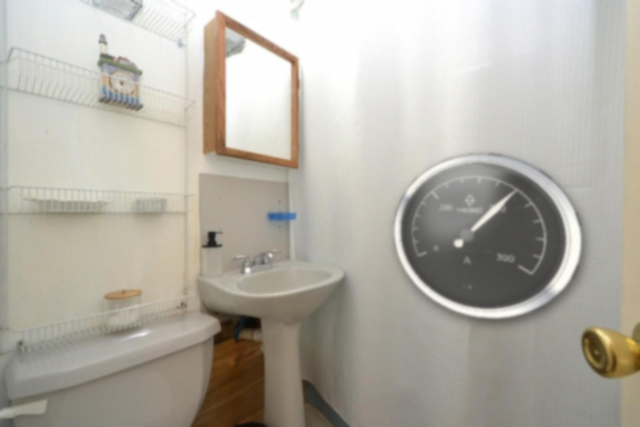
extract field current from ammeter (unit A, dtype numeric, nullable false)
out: 200 A
